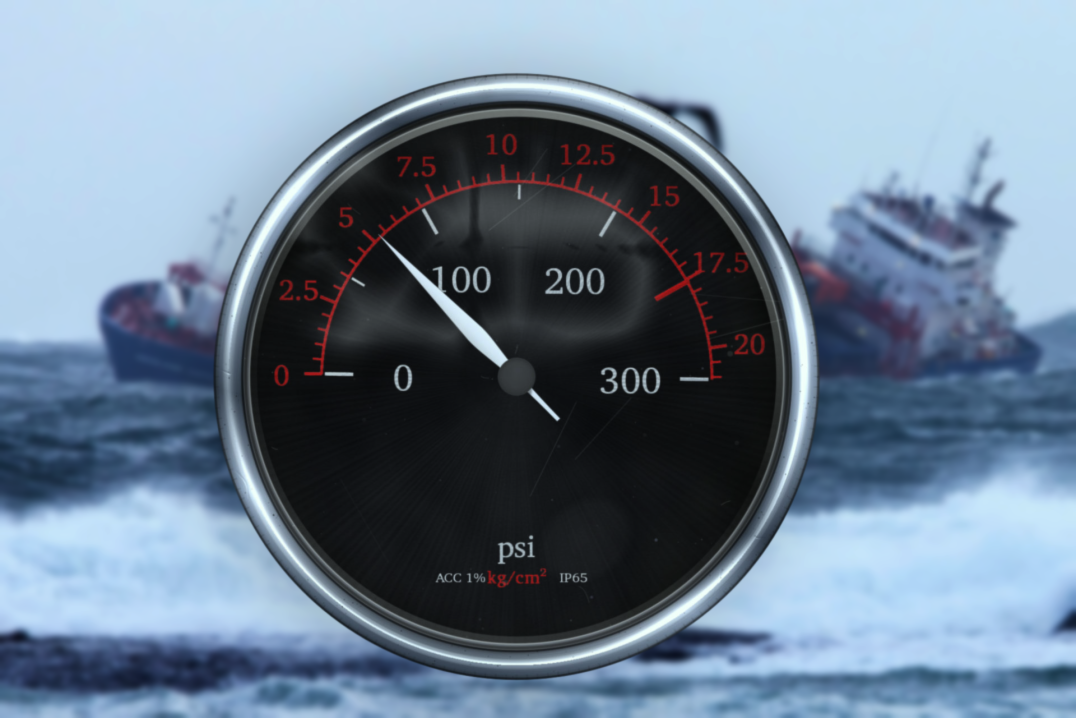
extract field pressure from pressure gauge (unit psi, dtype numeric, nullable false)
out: 75 psi
